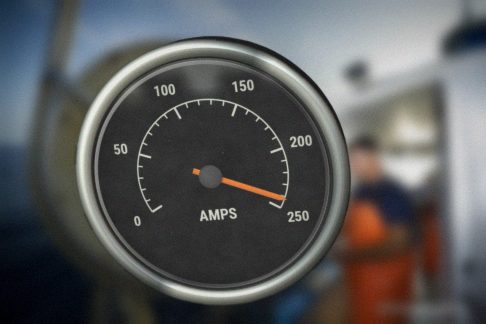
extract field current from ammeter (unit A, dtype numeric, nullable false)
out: 240 A
